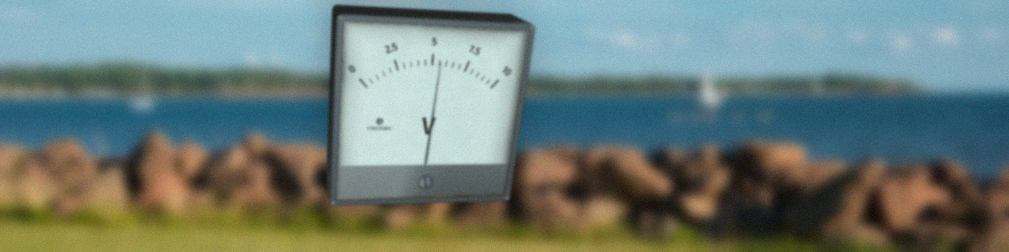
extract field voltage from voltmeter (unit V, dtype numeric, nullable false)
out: 5.5 V
